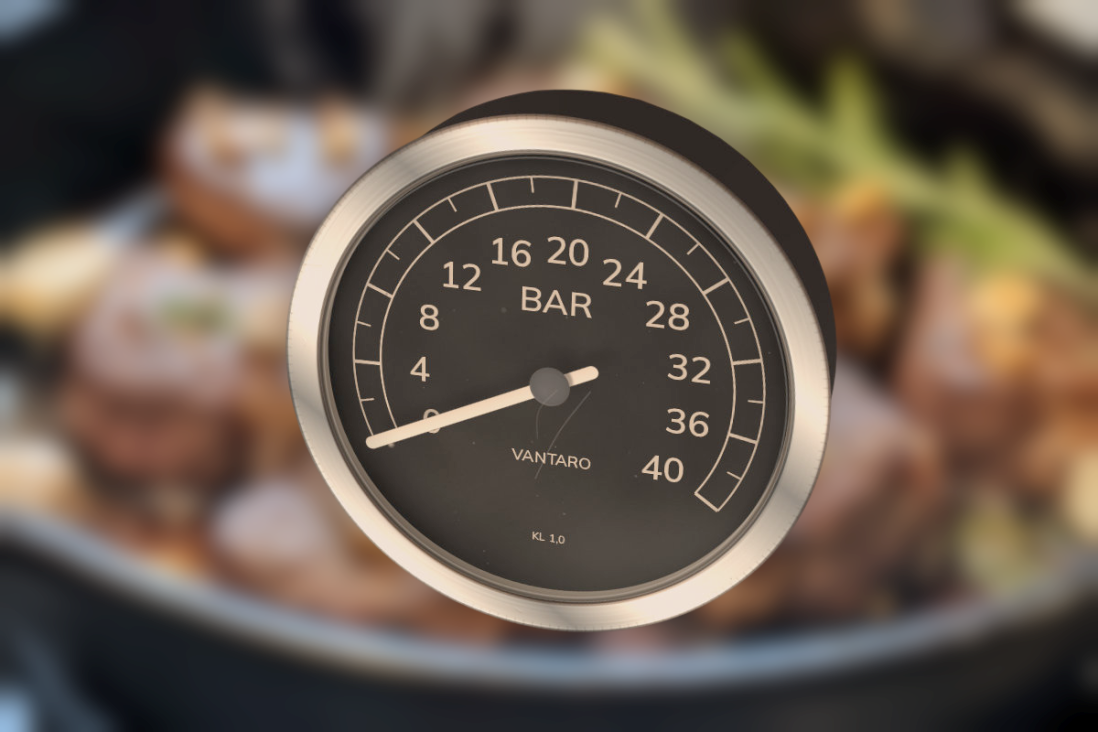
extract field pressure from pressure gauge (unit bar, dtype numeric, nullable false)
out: 0 bar
